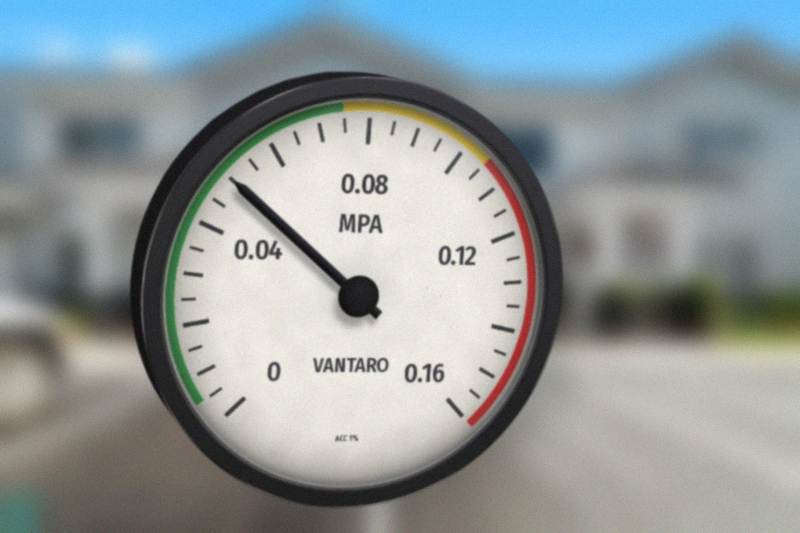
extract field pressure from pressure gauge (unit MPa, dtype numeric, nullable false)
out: 0.05 MPa
